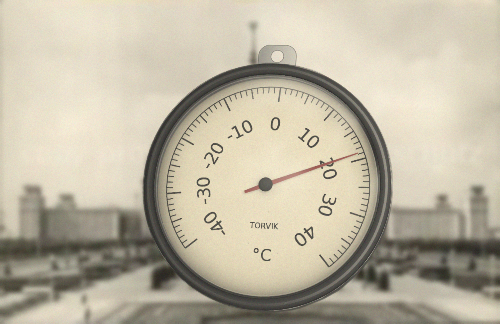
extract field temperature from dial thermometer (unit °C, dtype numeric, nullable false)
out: 19 °C
